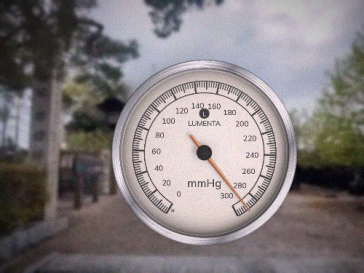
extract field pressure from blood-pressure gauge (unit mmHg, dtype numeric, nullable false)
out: 290 mmHg
